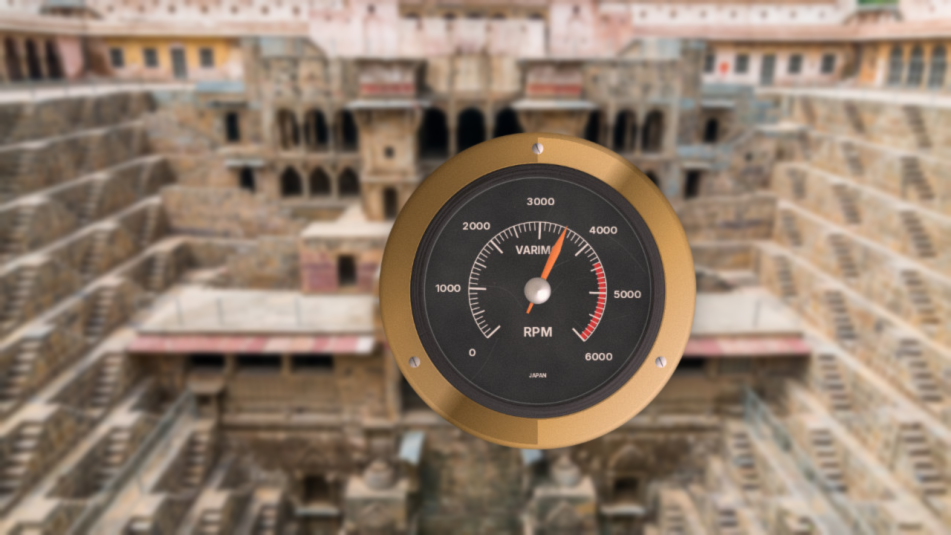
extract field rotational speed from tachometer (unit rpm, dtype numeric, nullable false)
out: 3500 rpm
